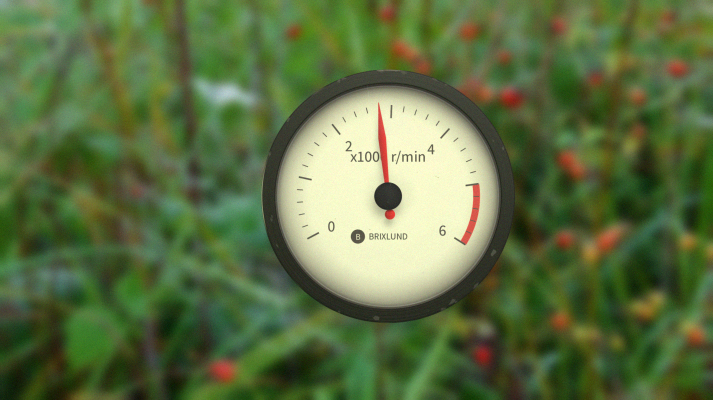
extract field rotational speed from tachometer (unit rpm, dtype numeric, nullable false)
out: 2800 rpm
